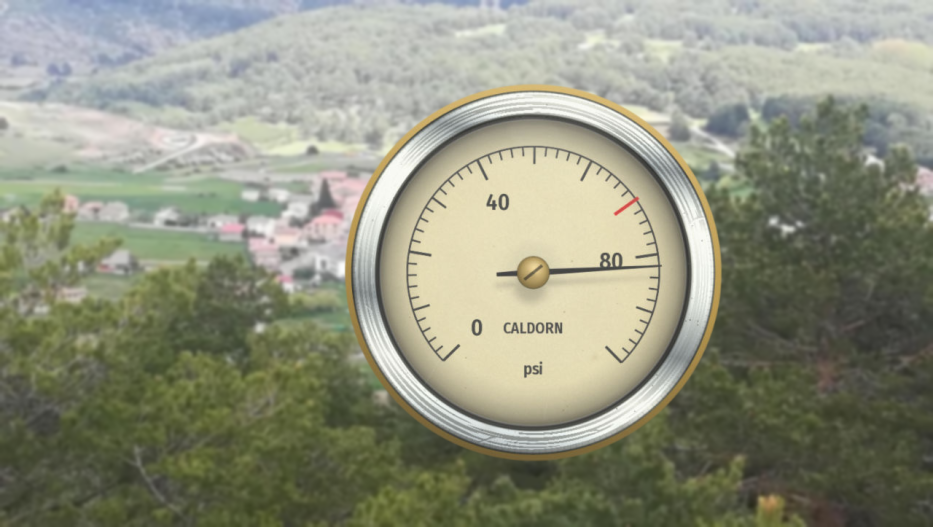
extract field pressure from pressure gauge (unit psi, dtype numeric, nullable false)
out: 82 psi
